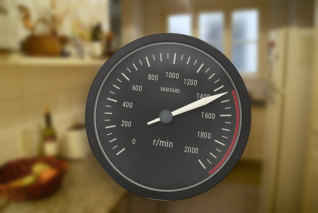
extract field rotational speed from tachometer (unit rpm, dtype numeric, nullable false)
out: 1450 rpm
